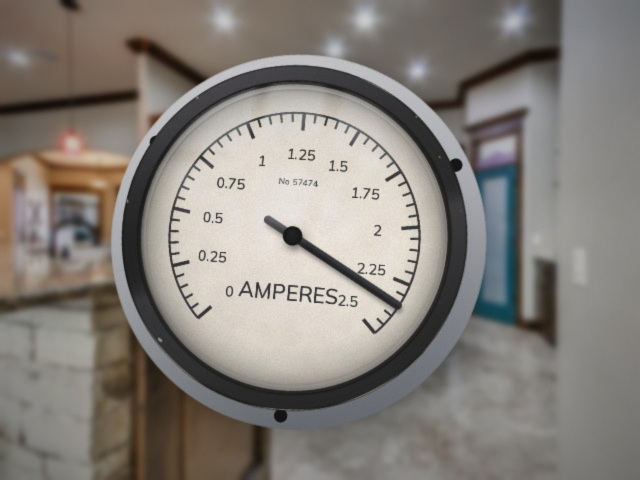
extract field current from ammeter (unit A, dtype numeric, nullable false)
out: 2.35 A
